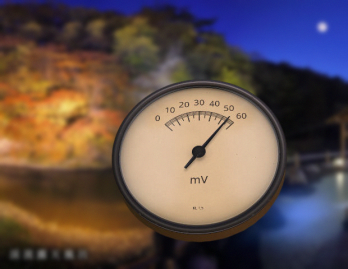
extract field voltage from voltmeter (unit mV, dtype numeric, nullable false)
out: 55 mV
